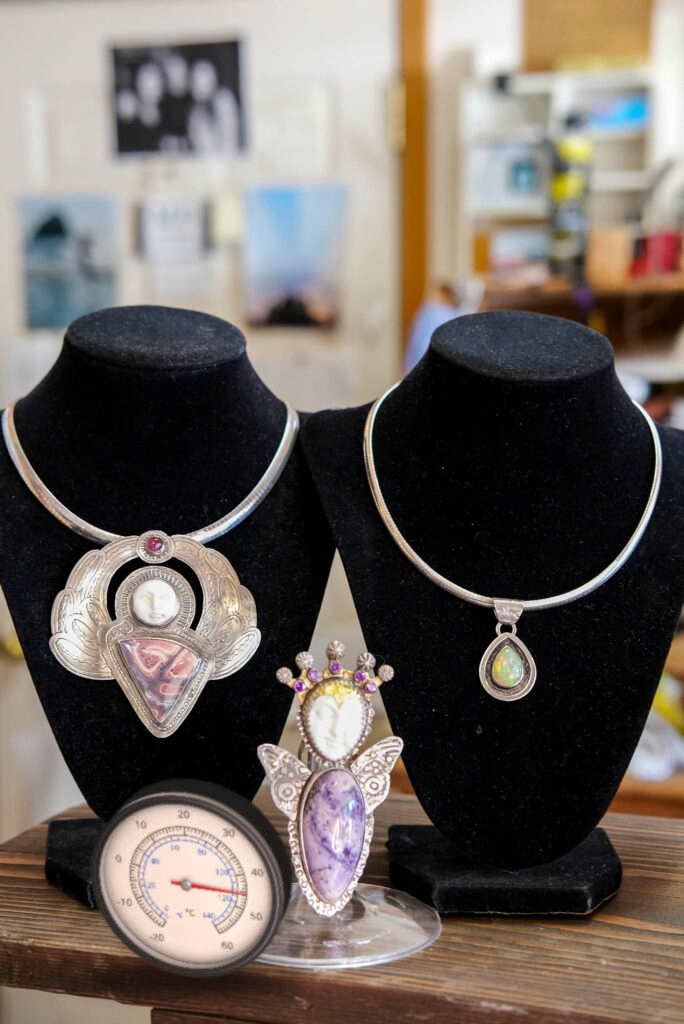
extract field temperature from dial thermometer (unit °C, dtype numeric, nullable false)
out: 45 °C
